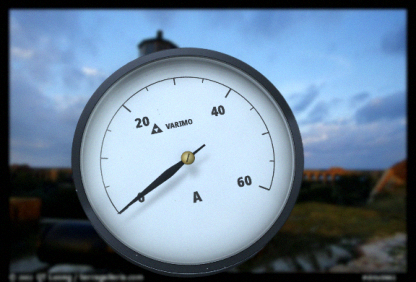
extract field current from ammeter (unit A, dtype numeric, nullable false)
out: 0 A
